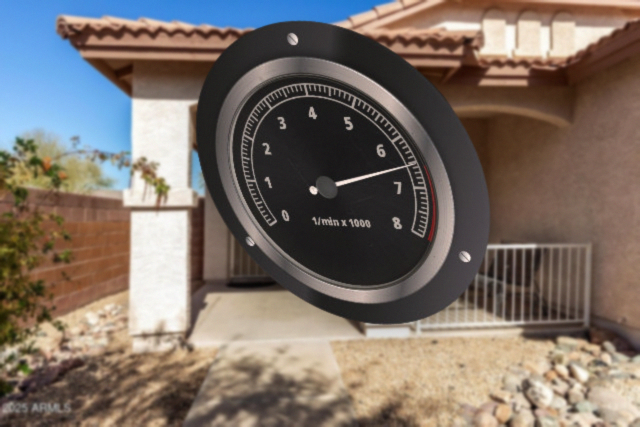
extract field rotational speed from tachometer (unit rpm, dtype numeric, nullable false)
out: 6500 rpm
